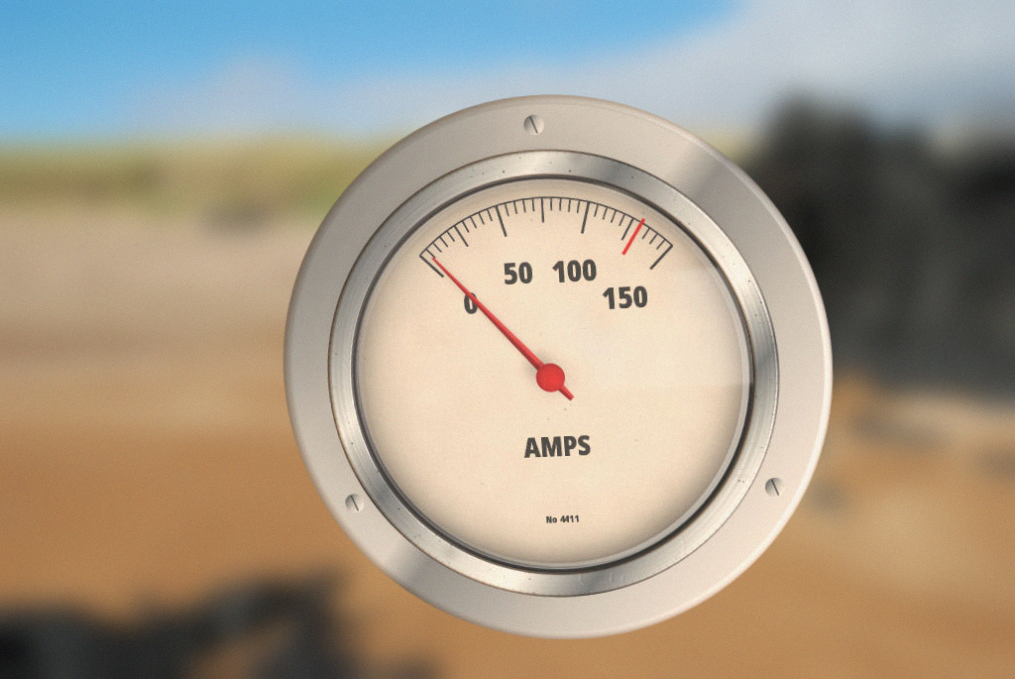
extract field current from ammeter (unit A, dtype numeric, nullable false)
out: 5 A
